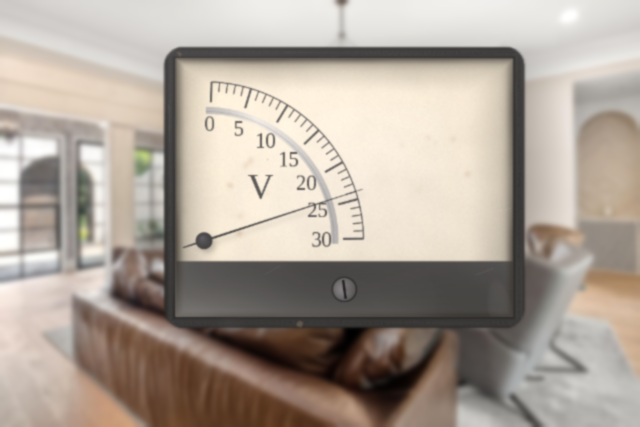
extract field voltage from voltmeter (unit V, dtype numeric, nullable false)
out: 24 V
